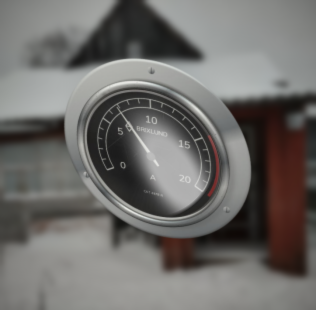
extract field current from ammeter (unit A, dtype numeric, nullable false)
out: 7 A
